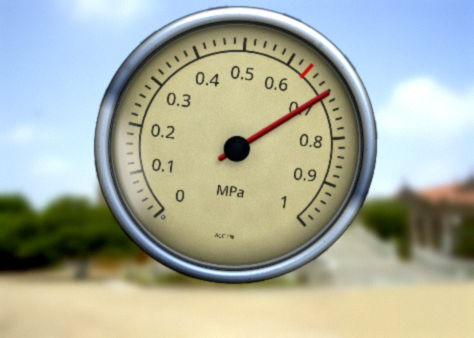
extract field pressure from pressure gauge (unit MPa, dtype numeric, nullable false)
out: 0.7 MPa
